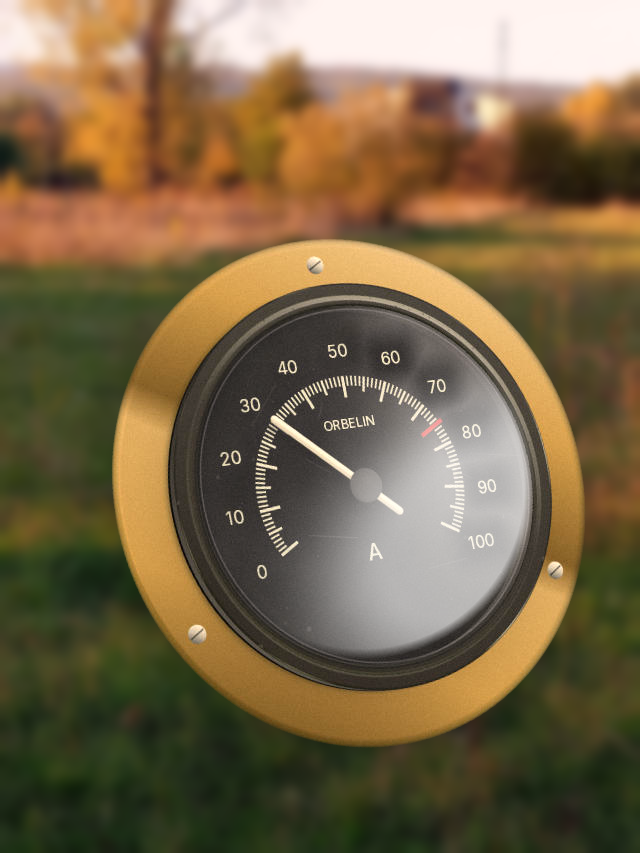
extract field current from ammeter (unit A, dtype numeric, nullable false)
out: 30 A
